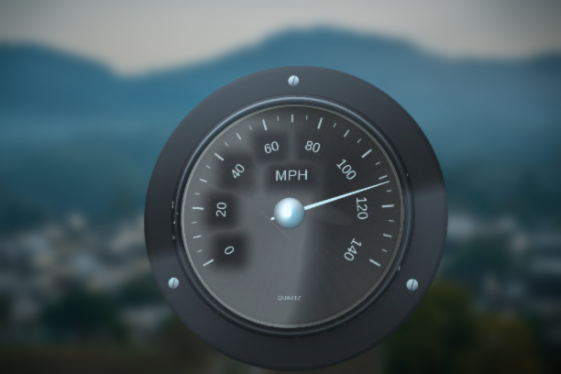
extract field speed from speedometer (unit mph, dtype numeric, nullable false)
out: 112.5 mph
